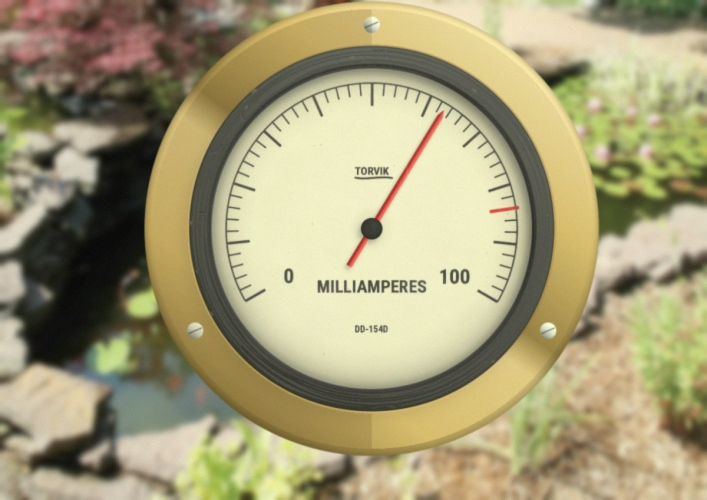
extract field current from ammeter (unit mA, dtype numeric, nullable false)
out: 63 mA
